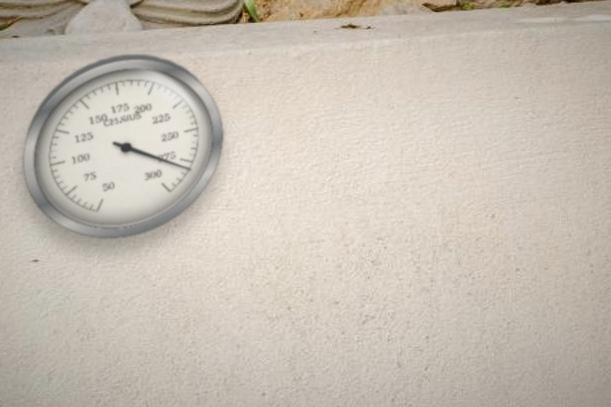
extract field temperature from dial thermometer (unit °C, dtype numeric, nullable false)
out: 280 °C
